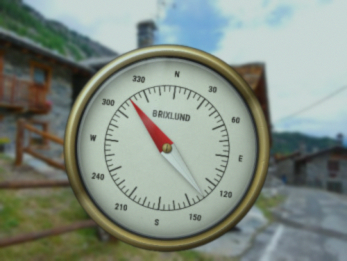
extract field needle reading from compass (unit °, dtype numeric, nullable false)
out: 315 °
